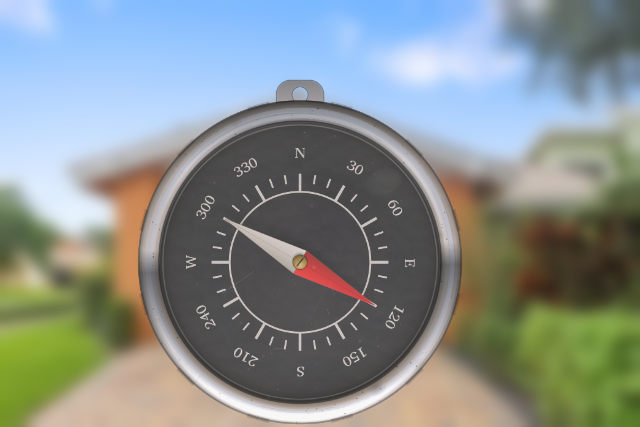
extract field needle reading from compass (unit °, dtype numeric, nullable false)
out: 120 °
